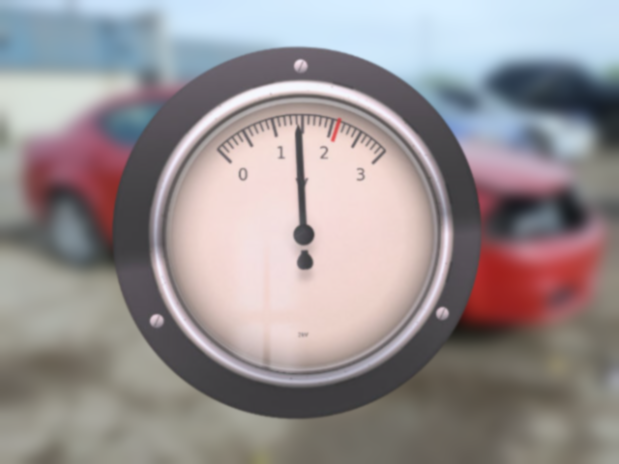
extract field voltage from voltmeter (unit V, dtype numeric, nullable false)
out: 1.4 V
